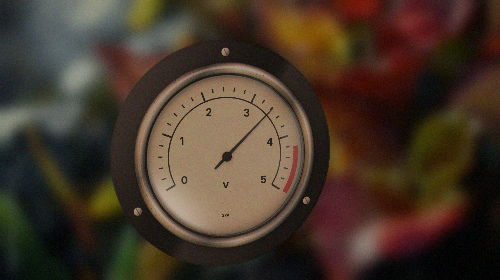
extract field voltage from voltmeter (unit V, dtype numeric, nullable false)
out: 3.4 V
